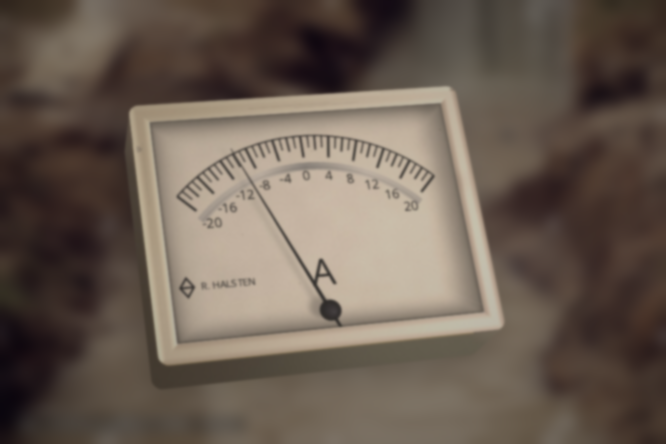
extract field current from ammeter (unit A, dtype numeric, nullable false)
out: -10 A
